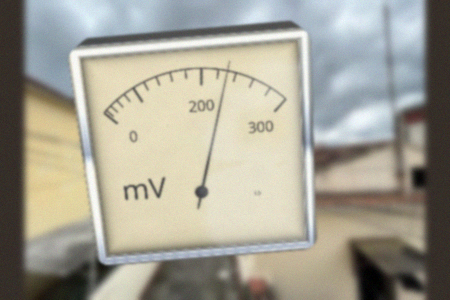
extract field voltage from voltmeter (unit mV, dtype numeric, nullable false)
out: 230 mV
